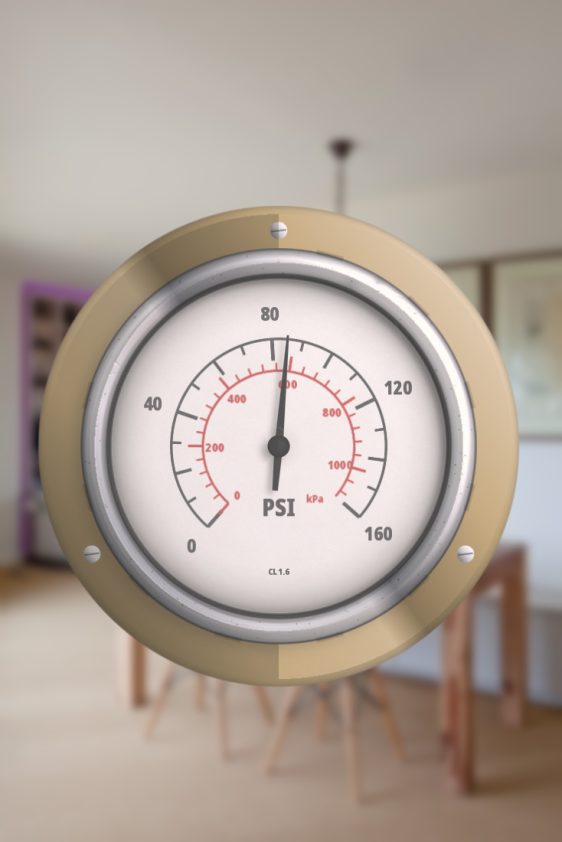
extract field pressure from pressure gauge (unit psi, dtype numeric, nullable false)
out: 85 psi
